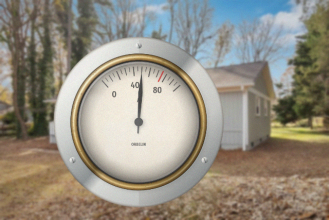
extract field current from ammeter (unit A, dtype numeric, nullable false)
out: 50 A
